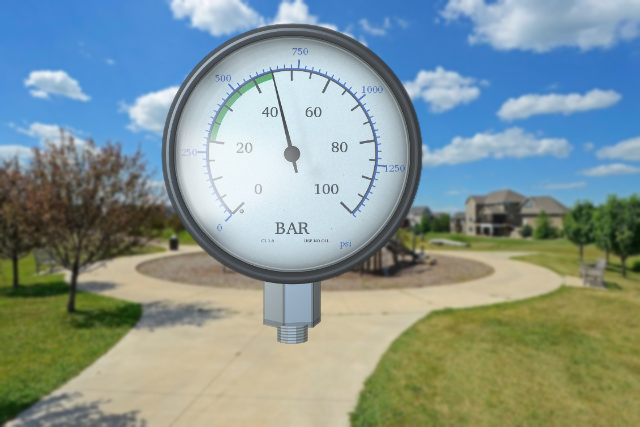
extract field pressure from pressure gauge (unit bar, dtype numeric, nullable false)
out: 45 bar
